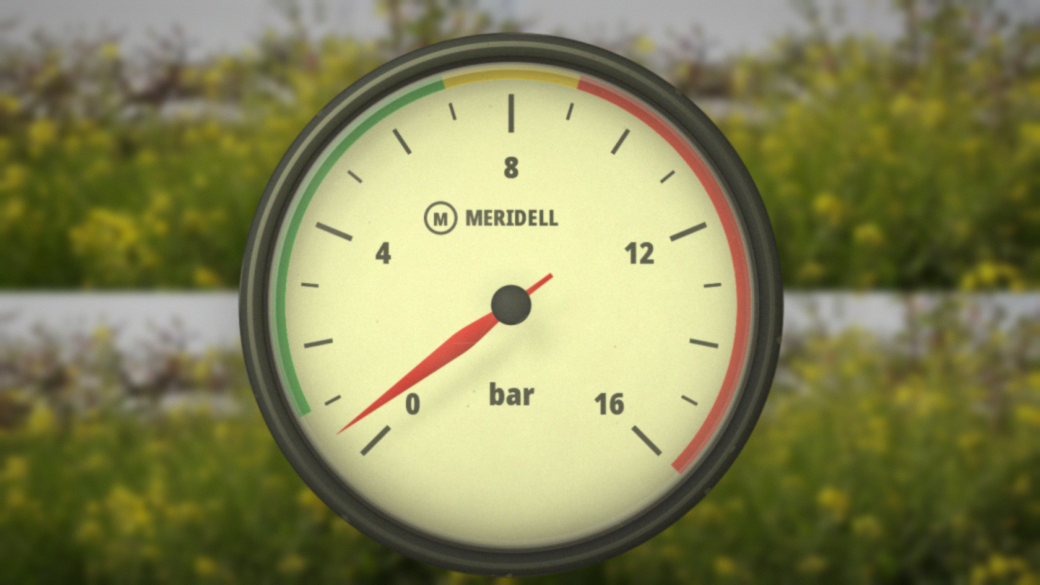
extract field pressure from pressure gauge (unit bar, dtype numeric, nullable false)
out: 0.5 bar
